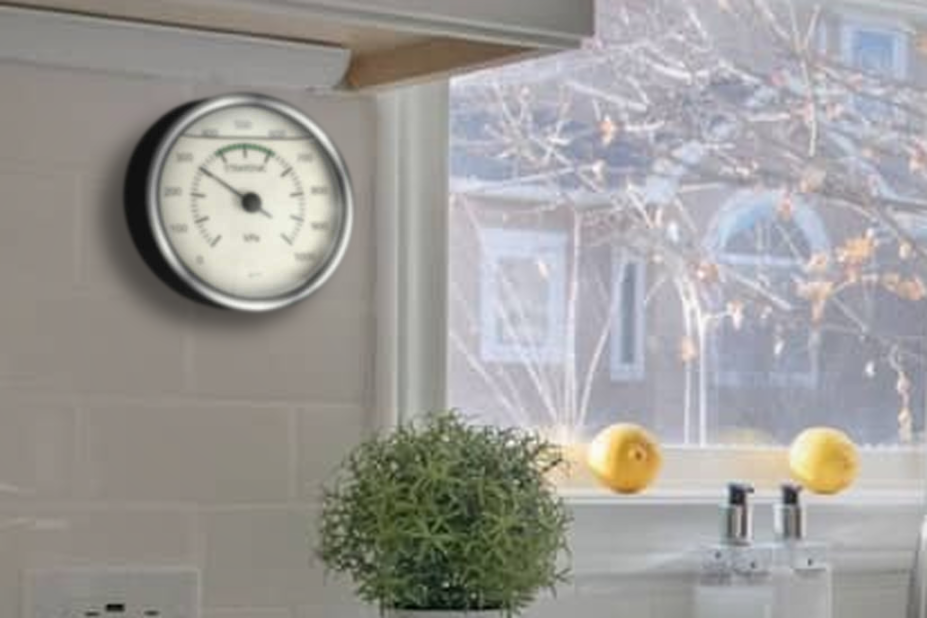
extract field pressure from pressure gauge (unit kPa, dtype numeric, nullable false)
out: 300 kPa
